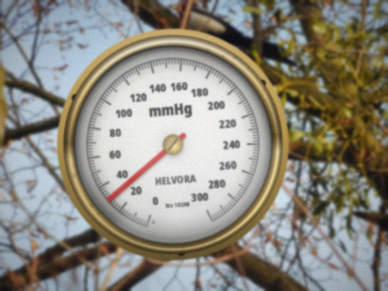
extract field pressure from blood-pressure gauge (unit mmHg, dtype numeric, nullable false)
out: 30 mmHg
